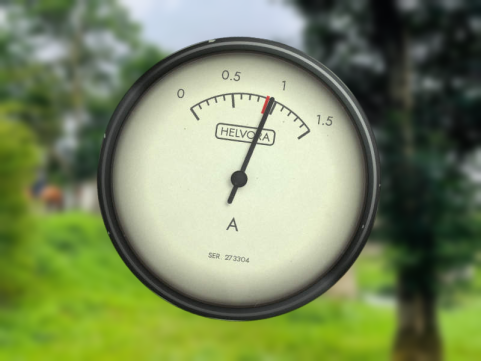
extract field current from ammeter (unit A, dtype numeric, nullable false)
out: 0.95 A
